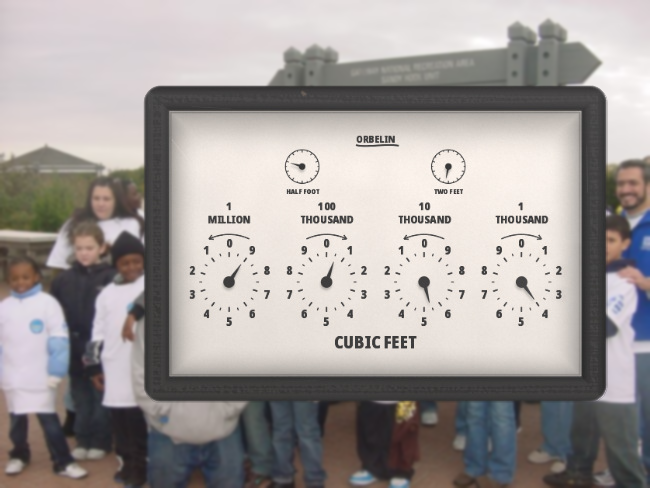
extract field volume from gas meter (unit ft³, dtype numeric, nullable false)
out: 905400 ft³
